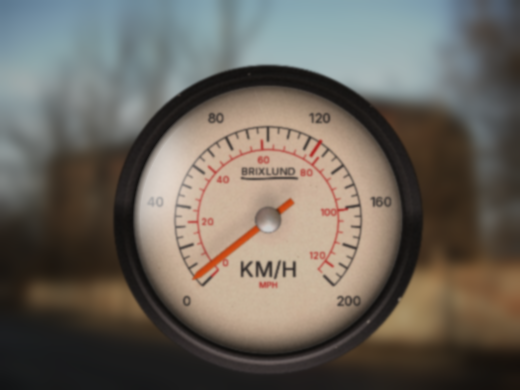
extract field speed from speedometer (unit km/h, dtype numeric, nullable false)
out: 5 km/h
